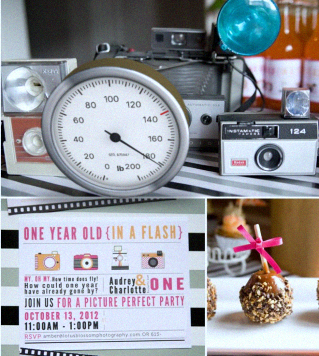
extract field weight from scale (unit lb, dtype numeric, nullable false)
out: 180 lb
